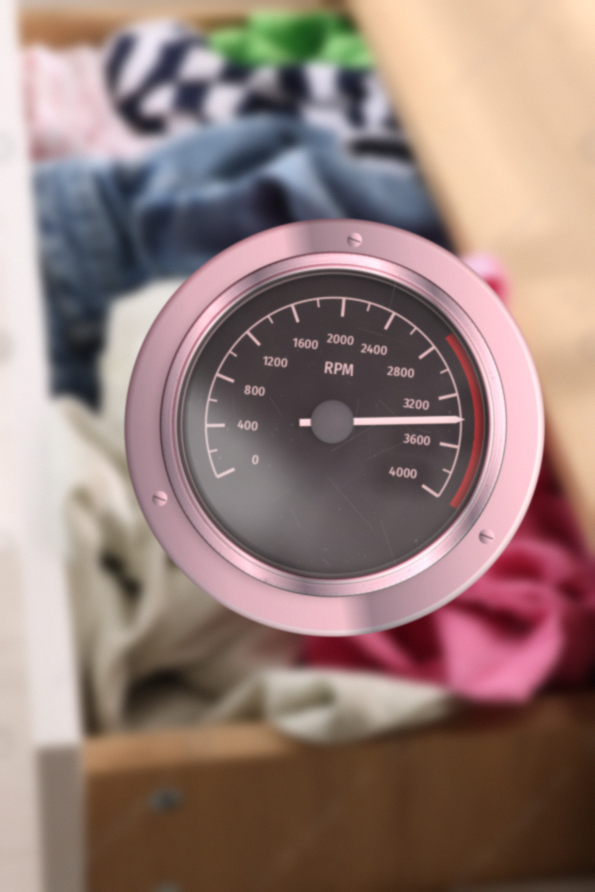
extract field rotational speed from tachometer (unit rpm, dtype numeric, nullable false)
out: 3400 rpm
